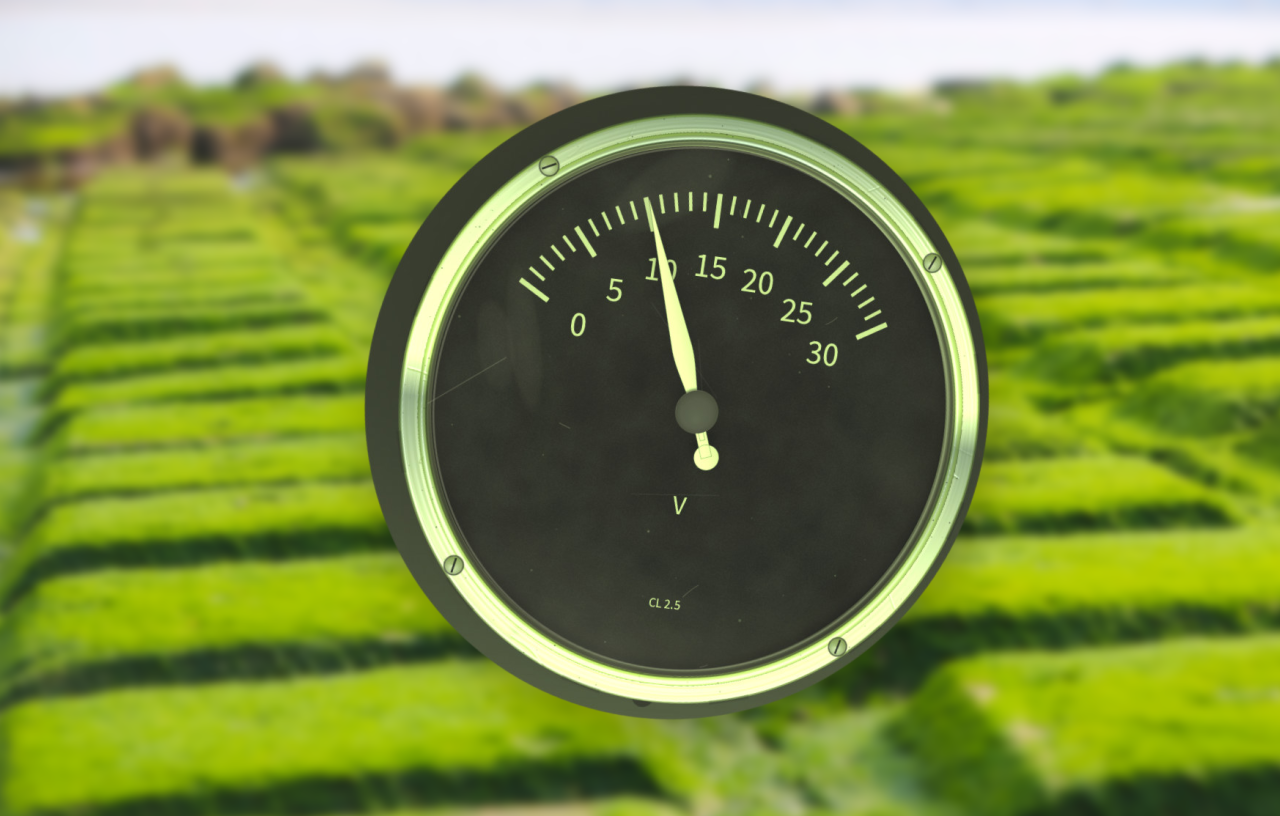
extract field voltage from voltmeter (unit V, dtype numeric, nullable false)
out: 10 V
